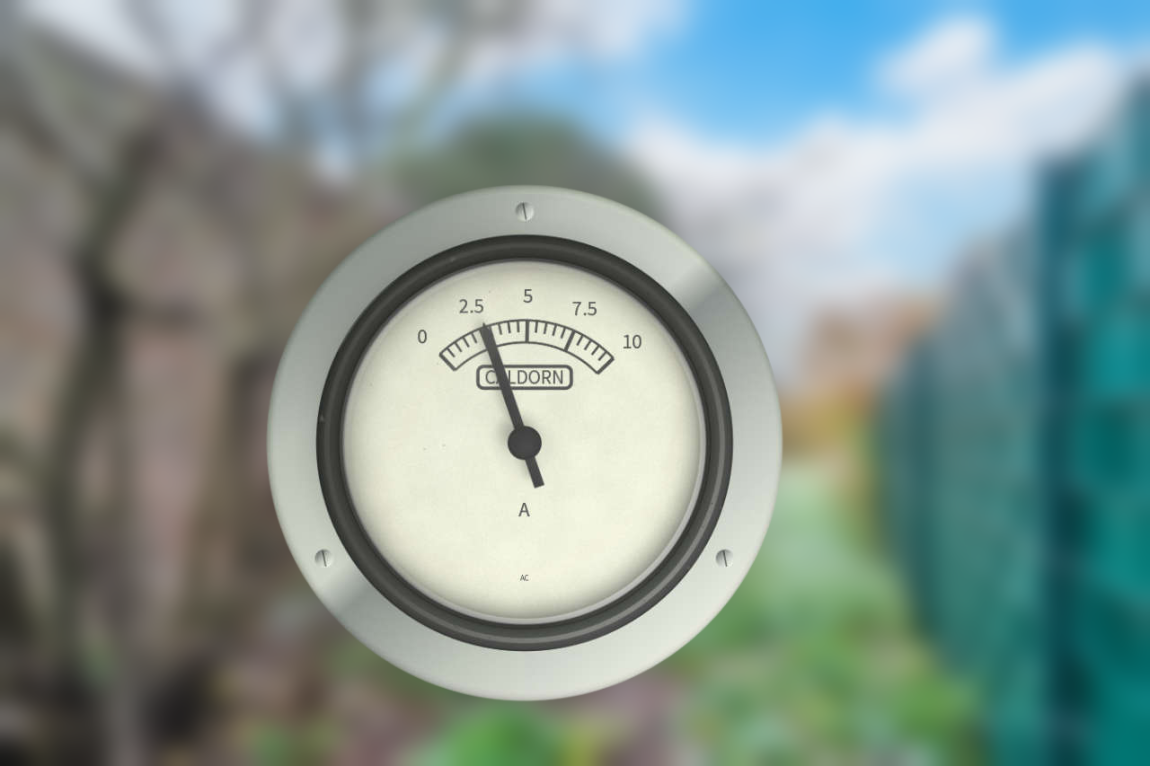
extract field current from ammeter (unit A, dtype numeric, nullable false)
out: 2.75 A
